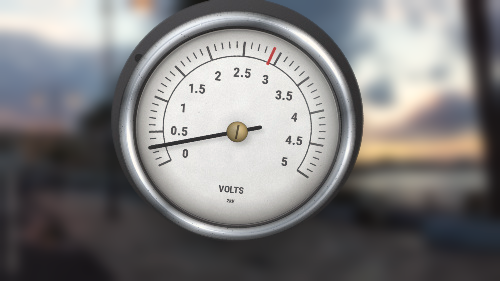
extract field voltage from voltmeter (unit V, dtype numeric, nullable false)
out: 0.3 V
